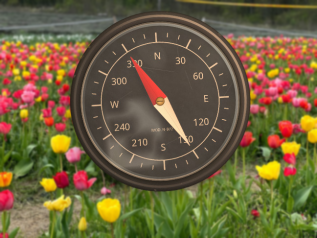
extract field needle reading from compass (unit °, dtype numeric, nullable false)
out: 330 °
